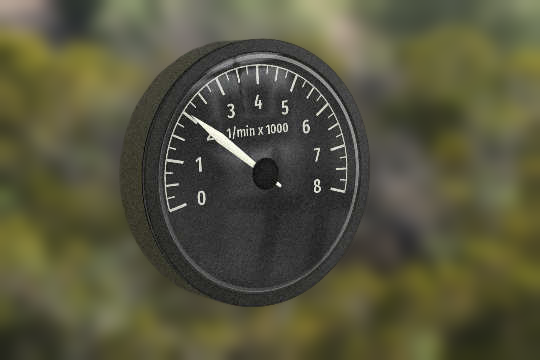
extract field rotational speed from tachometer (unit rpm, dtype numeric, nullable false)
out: 2000 rpm
